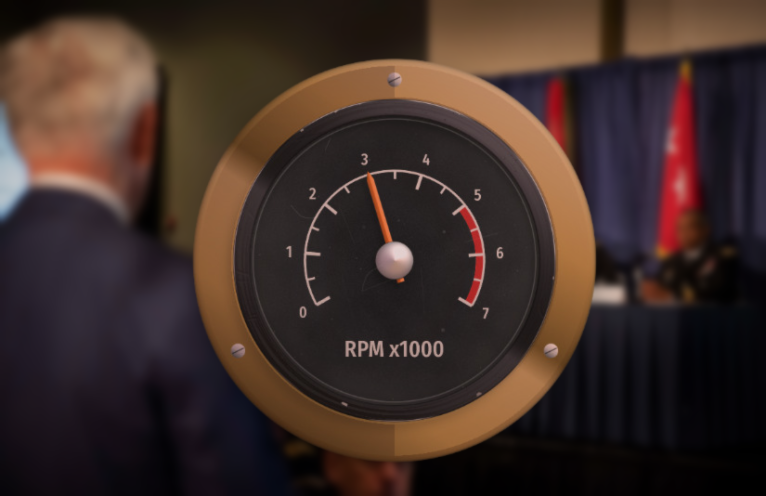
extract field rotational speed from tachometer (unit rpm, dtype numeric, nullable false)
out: 3000 rpm
